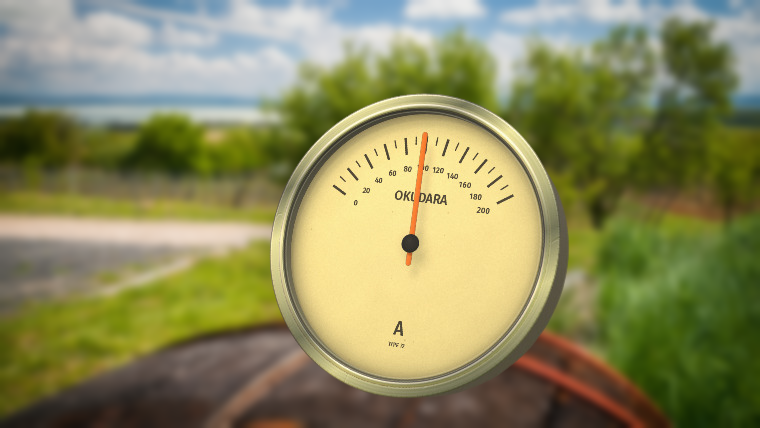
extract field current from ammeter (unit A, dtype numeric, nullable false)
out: 100 A
